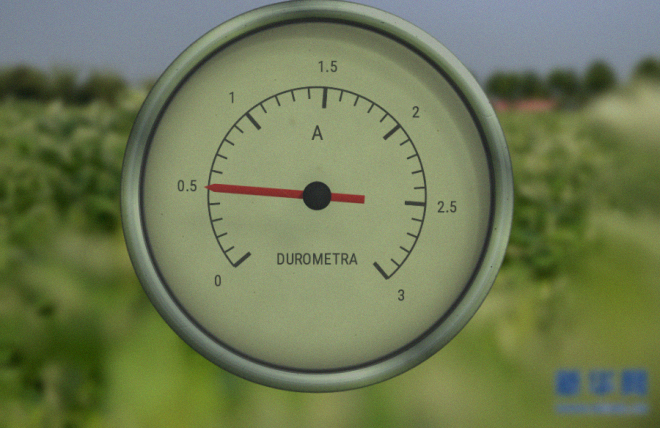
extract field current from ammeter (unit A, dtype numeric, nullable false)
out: 0.5 A
